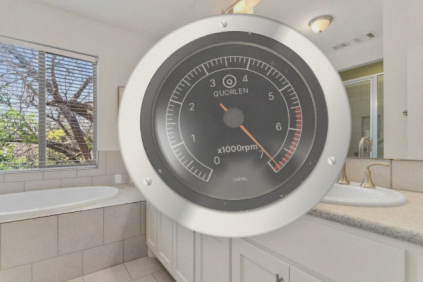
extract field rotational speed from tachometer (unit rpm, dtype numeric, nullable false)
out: 6900 rpm
